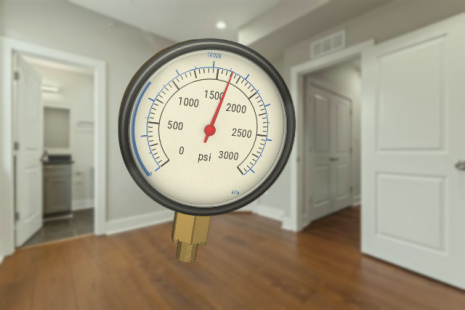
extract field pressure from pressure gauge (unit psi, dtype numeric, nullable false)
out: 1650 psi
